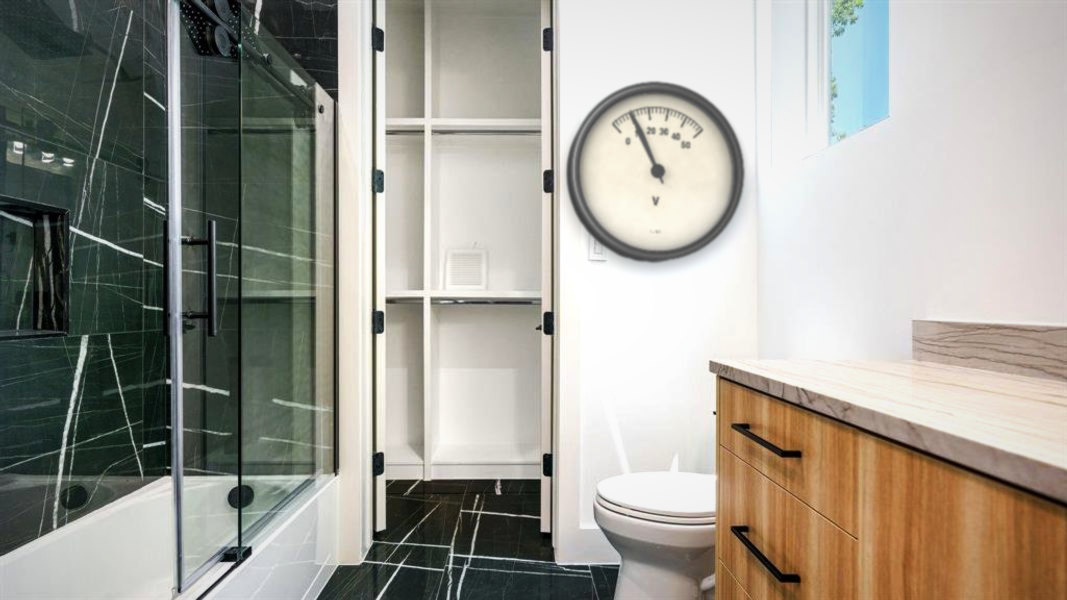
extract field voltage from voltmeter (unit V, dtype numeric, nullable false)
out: 10 V
